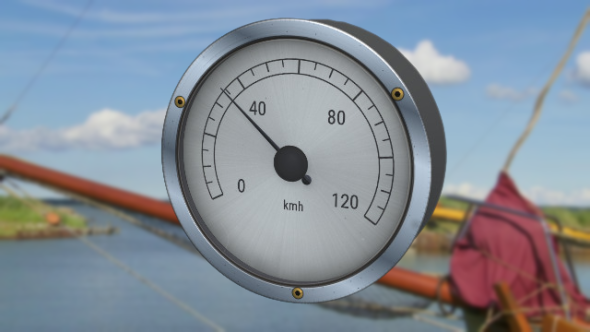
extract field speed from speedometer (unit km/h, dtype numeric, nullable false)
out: 35 km/h
